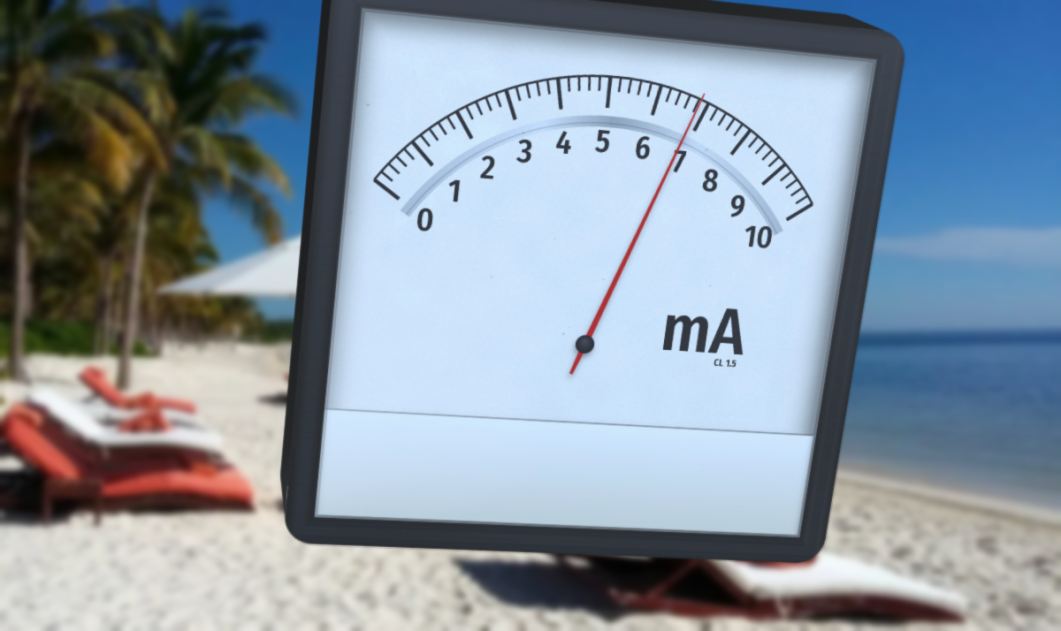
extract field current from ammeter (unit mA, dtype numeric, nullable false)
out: 6.8 mA
